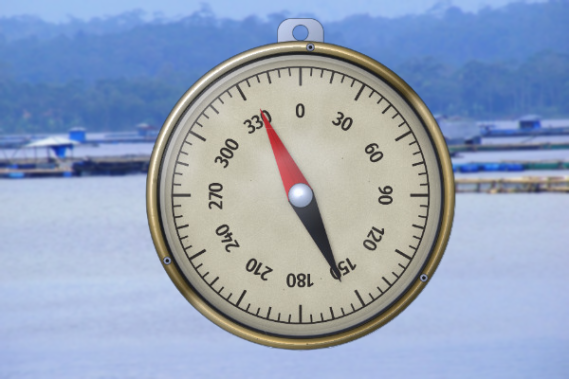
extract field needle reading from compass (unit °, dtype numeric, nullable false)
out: 335 °
